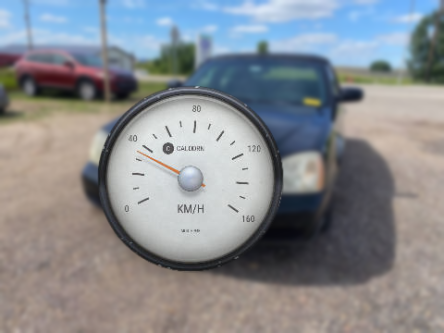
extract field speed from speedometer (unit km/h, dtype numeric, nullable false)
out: 35 km/h
